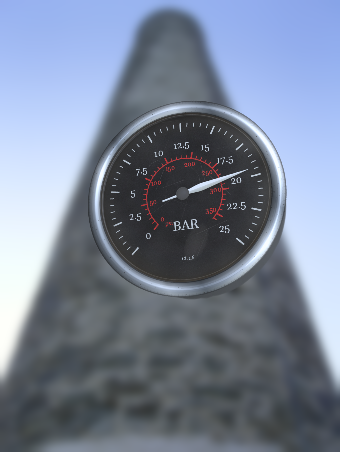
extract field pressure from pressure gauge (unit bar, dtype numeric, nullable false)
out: 19.5 bar
